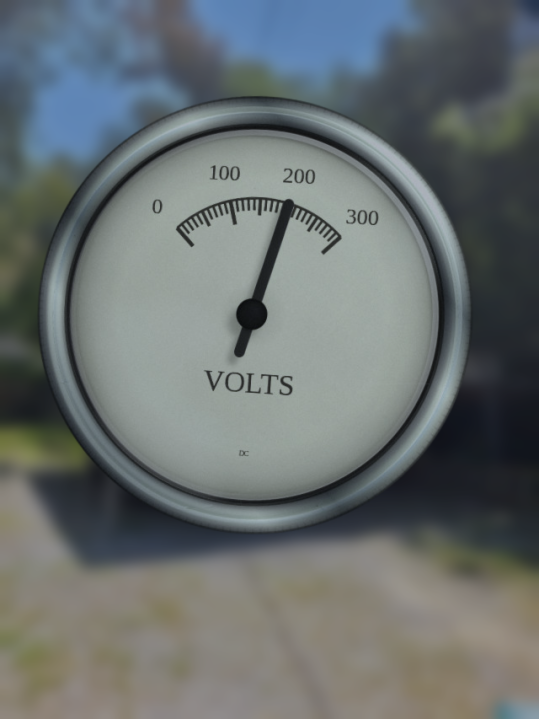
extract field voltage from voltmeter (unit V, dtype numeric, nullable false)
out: 200 V
